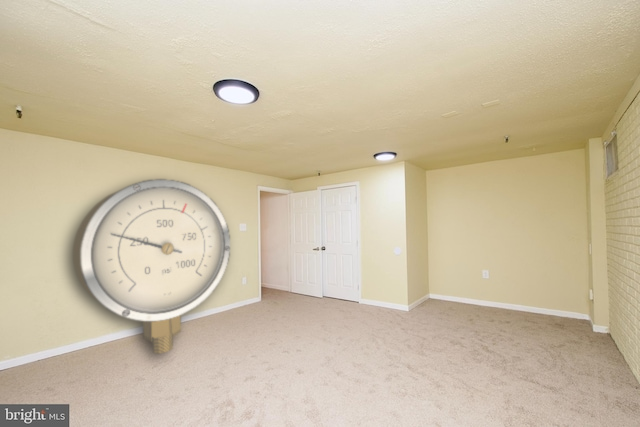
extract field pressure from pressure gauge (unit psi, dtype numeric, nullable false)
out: 250 psi
